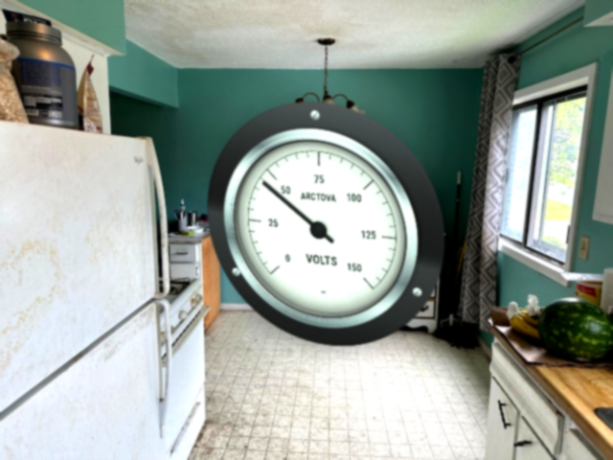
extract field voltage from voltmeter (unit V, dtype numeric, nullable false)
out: 45 V
